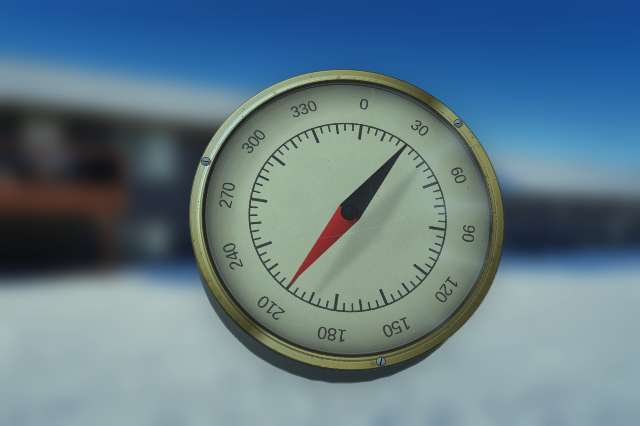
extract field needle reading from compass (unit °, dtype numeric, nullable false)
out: 210 °
